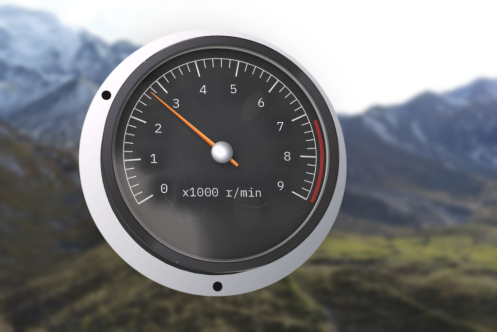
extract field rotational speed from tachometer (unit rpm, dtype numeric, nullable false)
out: 2700 rpm
